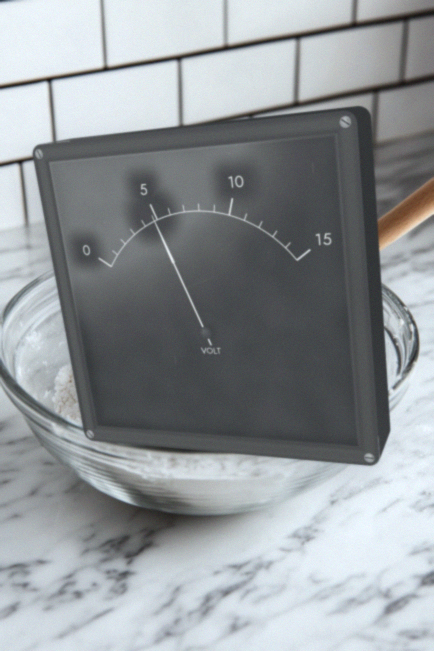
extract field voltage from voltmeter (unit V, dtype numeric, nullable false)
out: 5 V
